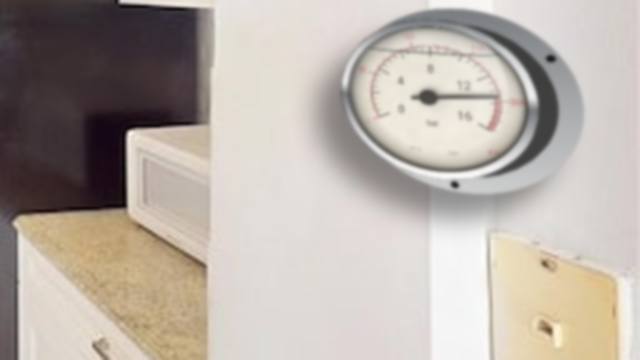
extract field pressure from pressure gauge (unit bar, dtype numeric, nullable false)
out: 13.5 bar
